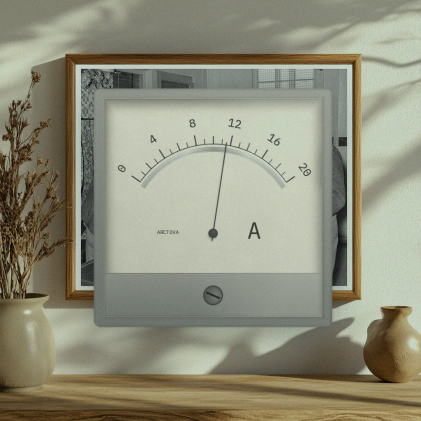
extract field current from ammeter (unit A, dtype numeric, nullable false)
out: 11.5 A
